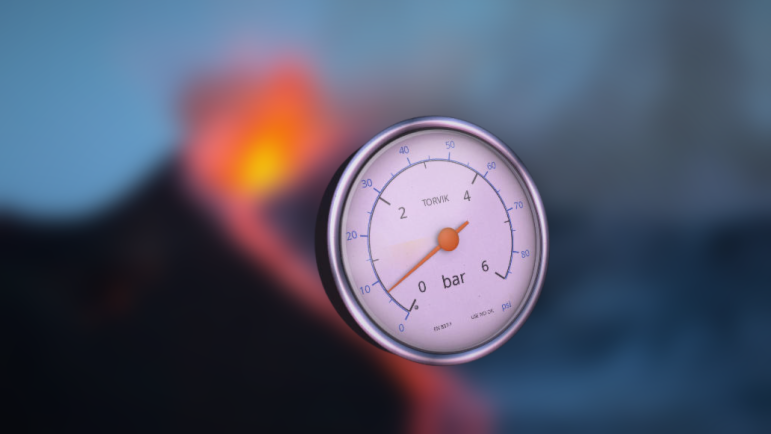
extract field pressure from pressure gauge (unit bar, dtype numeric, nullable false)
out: 0.5 bar
